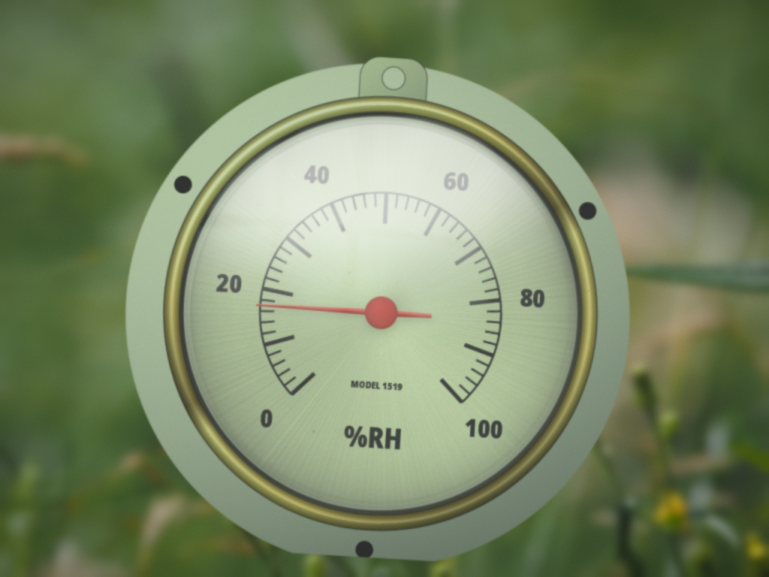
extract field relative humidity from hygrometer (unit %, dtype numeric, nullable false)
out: 17 %
